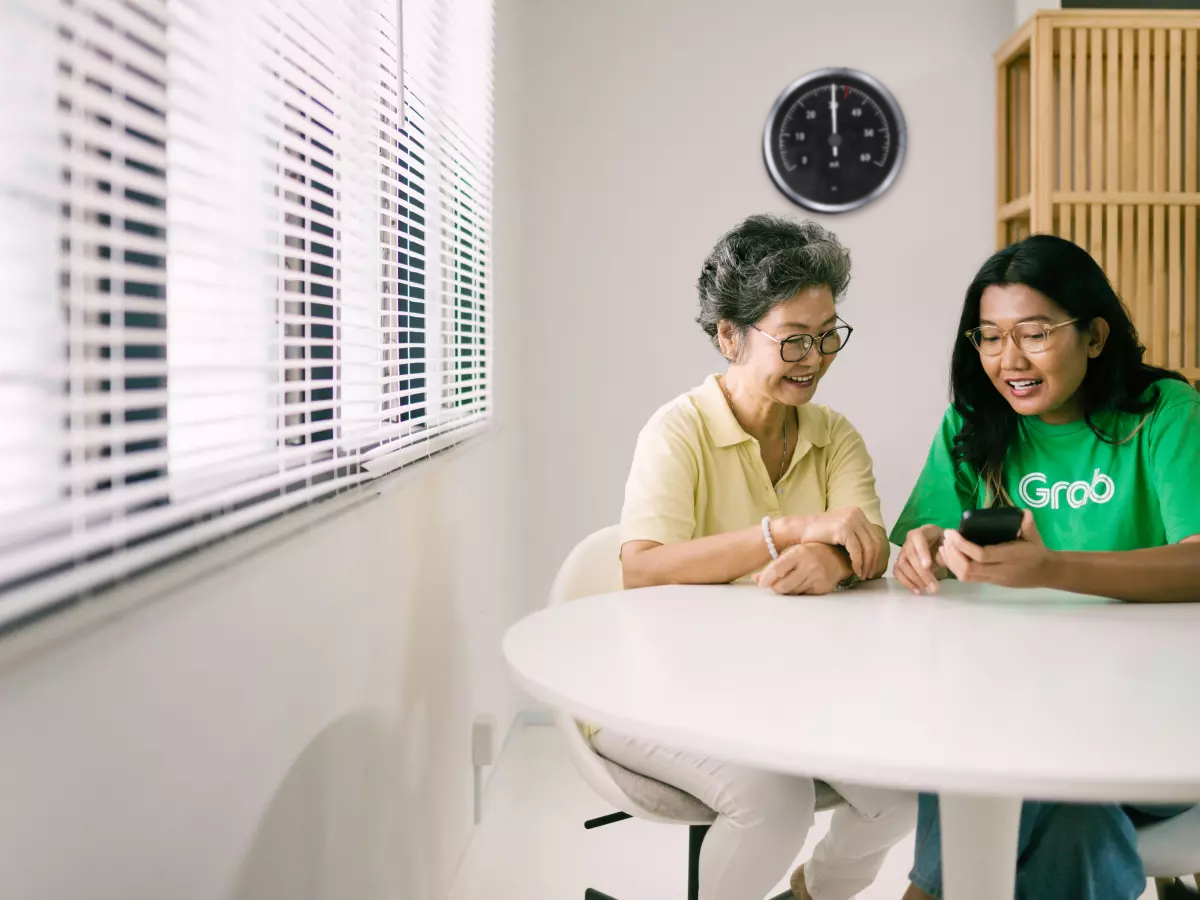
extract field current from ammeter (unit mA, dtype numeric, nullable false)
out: 30 mA
